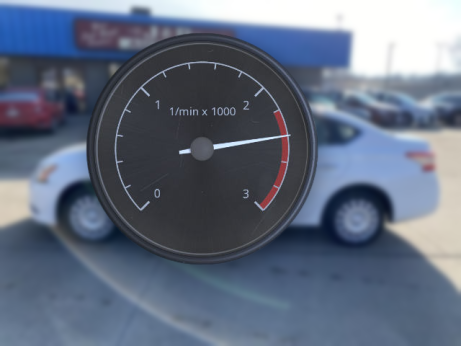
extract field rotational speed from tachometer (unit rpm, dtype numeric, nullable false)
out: 2400 rpm
